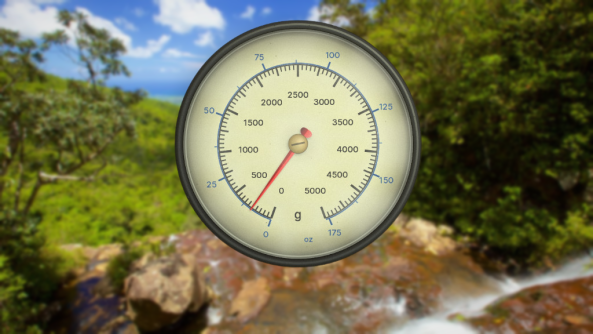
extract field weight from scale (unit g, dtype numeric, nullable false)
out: 250 g
